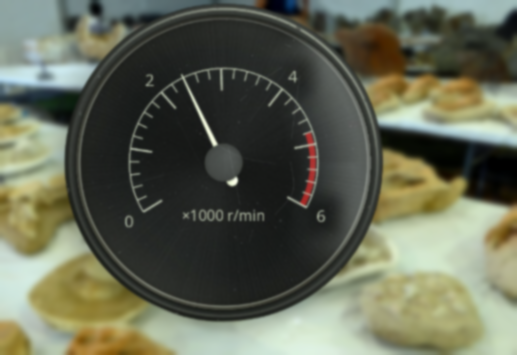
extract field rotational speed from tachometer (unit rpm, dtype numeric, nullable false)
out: 2400 rpm
